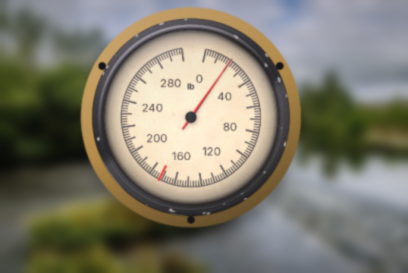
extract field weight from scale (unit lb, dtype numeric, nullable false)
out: 20 lb
